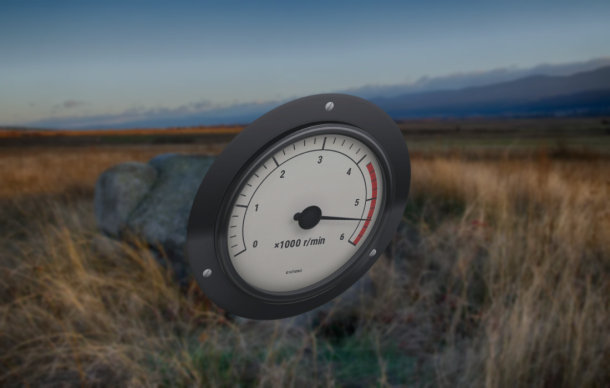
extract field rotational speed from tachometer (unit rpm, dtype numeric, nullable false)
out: 5400 rpm
